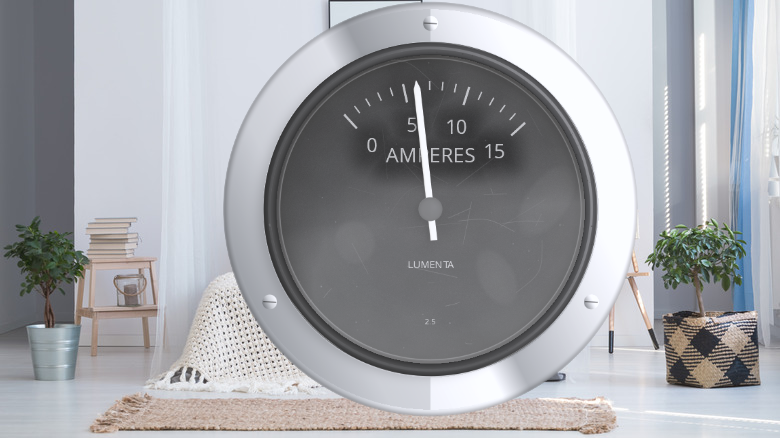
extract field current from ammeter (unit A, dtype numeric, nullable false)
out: 6 A
